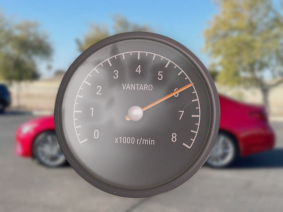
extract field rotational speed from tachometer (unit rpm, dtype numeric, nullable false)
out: 6000 rpm
